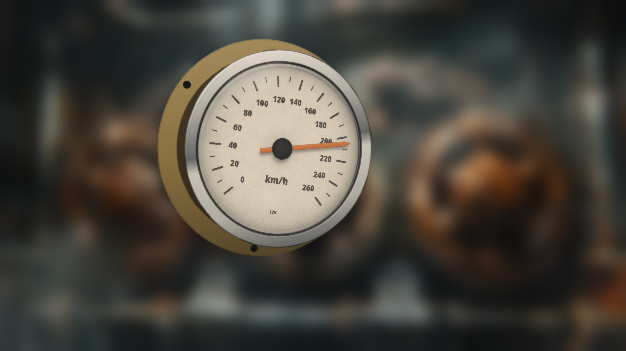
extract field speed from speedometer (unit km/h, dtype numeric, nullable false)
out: 205 km/h
